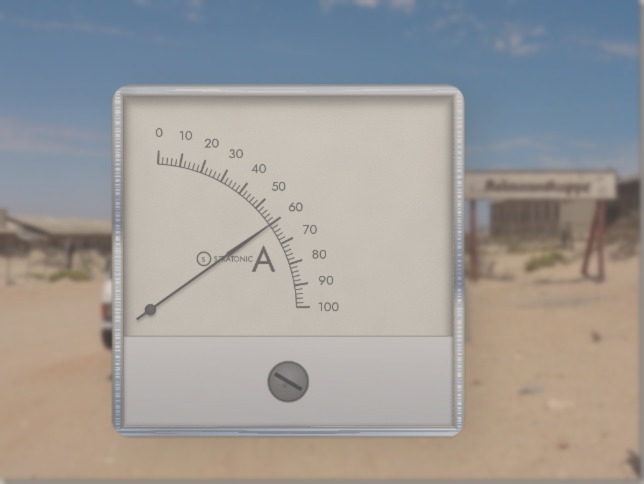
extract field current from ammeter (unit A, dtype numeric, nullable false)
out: 60 A
